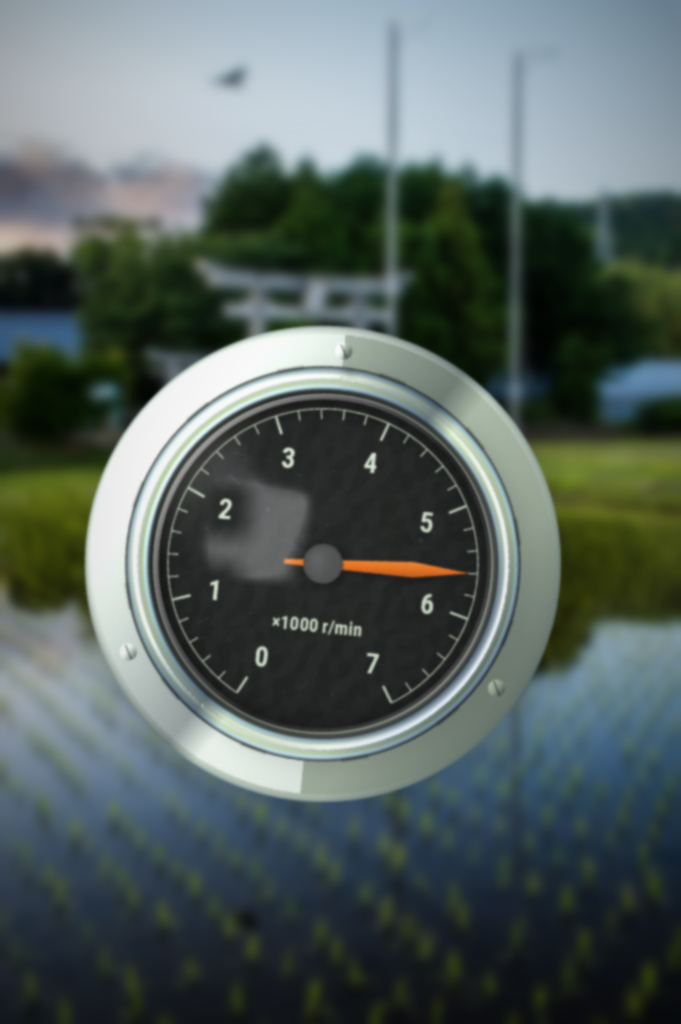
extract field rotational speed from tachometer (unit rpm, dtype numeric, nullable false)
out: 5600 rpm
